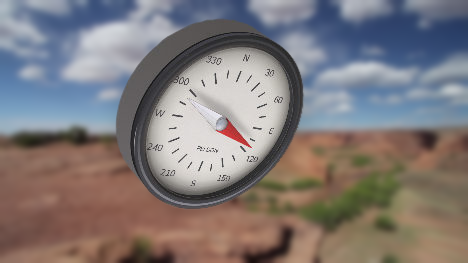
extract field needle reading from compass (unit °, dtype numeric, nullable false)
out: 112.5 °
